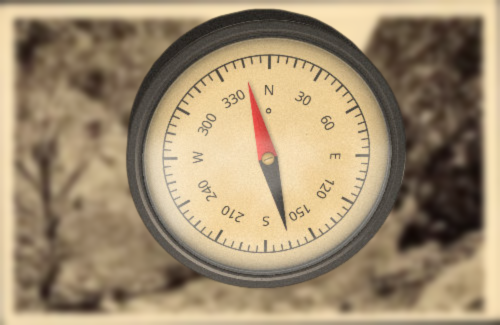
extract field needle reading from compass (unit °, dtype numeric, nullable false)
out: 345 °
